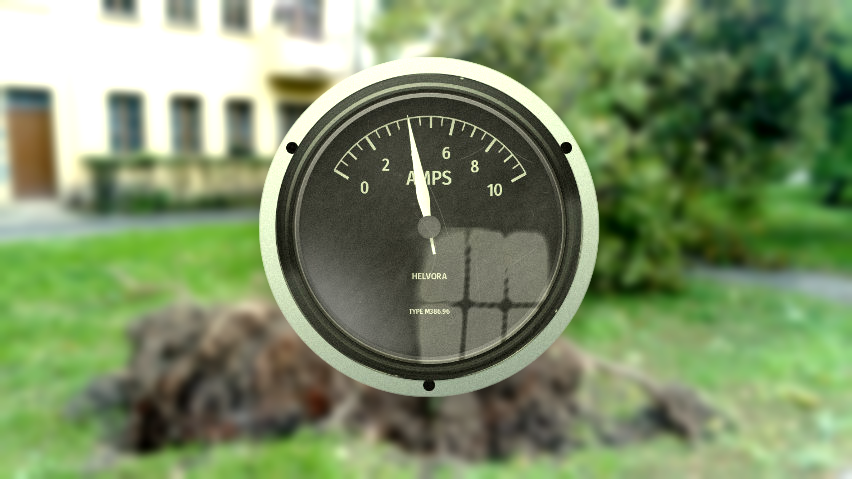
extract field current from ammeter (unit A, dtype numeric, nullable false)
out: 4 A
